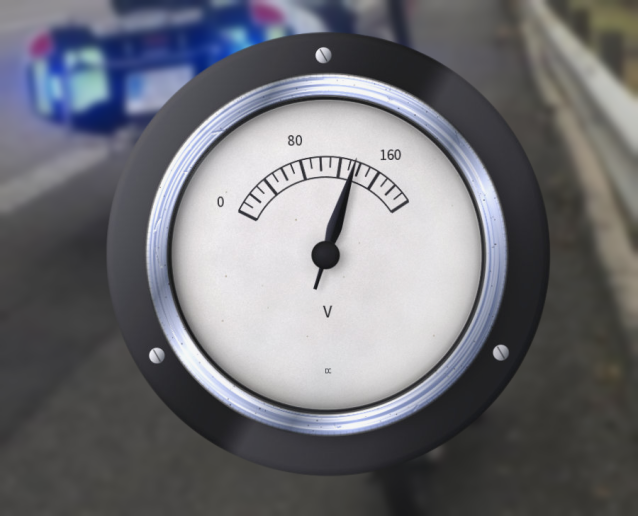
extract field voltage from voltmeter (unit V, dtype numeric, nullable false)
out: 135 V
